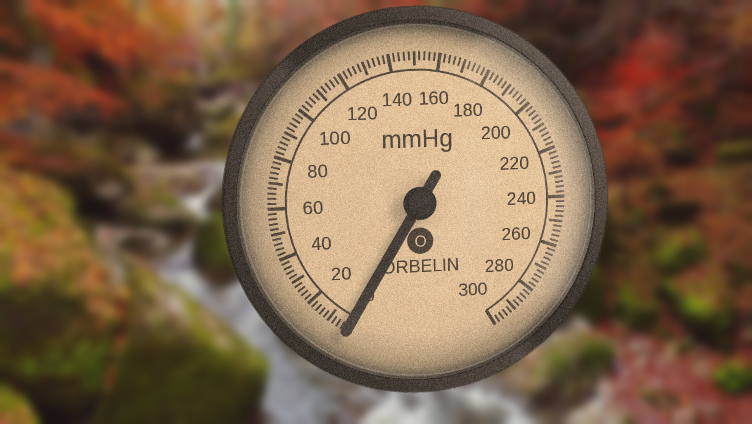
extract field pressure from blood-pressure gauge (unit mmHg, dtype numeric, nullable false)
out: 2 mmHg
